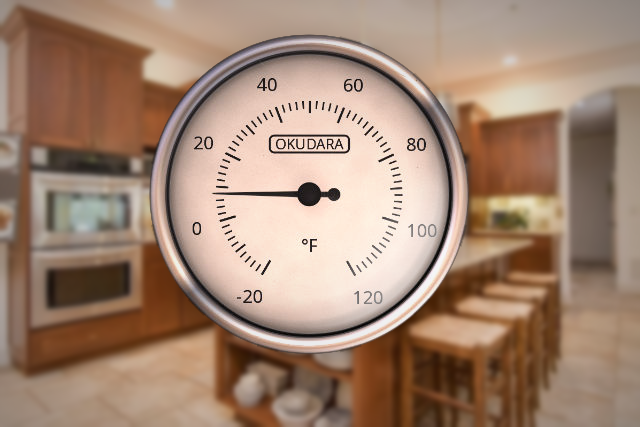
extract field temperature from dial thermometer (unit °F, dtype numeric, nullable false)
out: 8 °F
